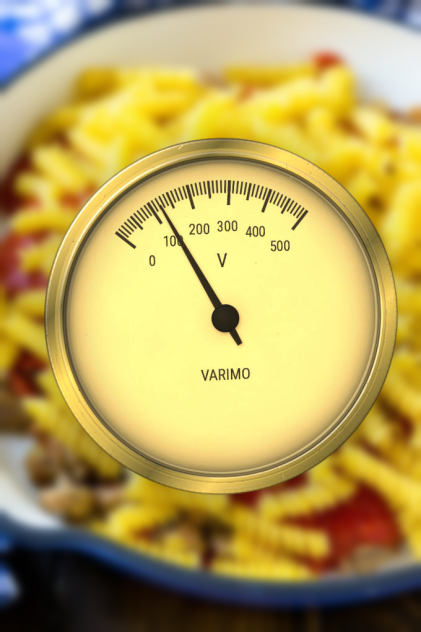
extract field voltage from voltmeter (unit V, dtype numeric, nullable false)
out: 120 V
